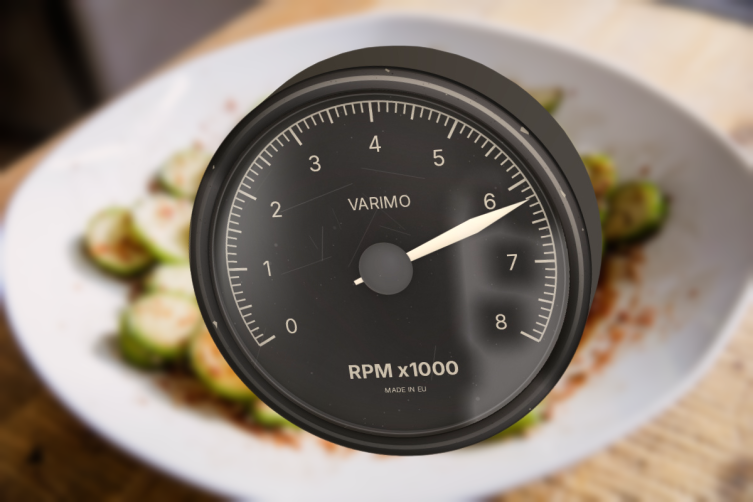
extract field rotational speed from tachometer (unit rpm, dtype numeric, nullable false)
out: 6200 rpm
